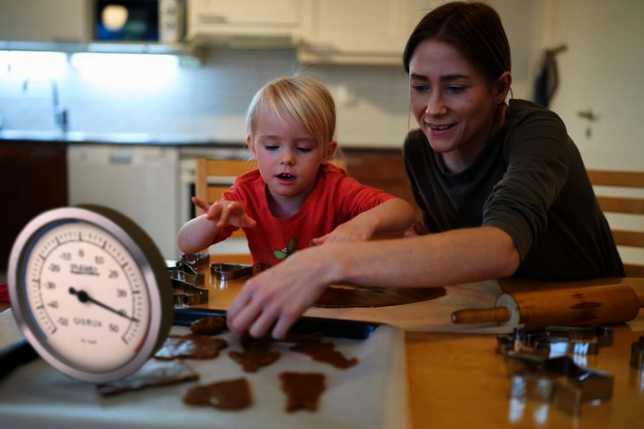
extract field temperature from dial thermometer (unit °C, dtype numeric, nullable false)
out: 40 °C
